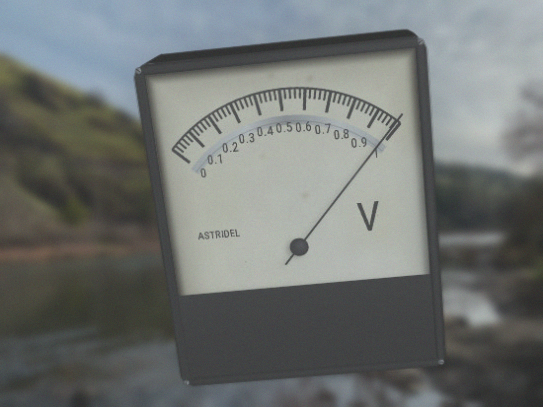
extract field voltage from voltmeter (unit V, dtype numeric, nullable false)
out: 0.98 V
